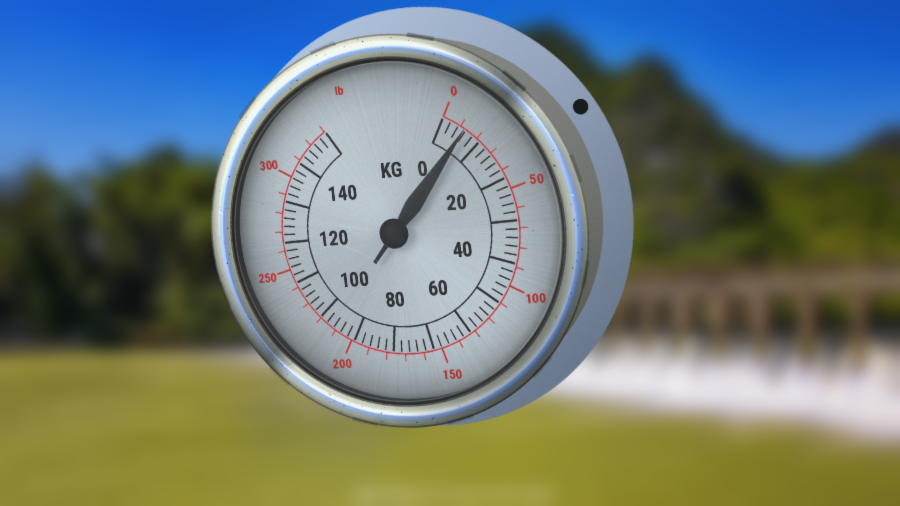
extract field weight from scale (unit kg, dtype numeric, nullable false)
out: 6 kg
